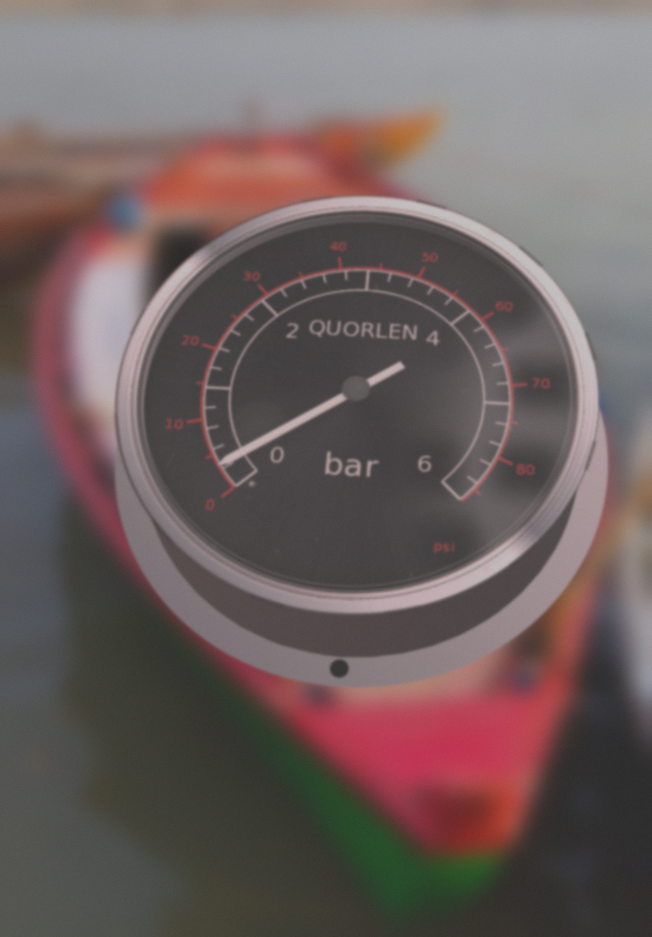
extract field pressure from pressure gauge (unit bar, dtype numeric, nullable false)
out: 0.2 bar
